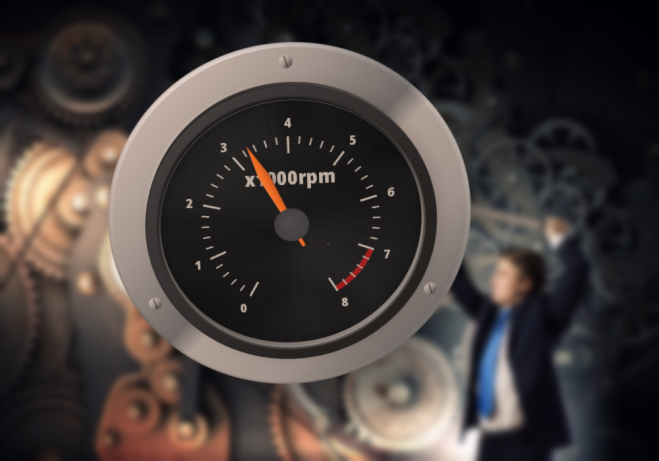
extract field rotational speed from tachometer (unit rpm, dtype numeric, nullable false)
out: 3300 rpm
